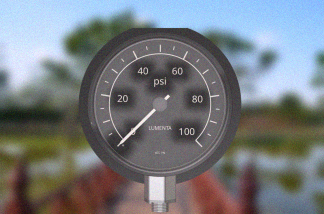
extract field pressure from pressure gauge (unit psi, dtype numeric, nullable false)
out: 0 psi
